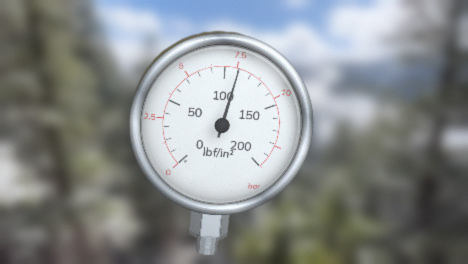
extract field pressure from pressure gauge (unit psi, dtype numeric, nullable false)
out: 110 psi
